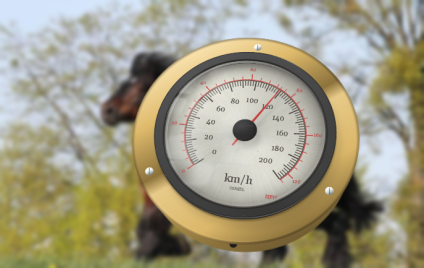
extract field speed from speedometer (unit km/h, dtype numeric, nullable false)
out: 120 km/h
